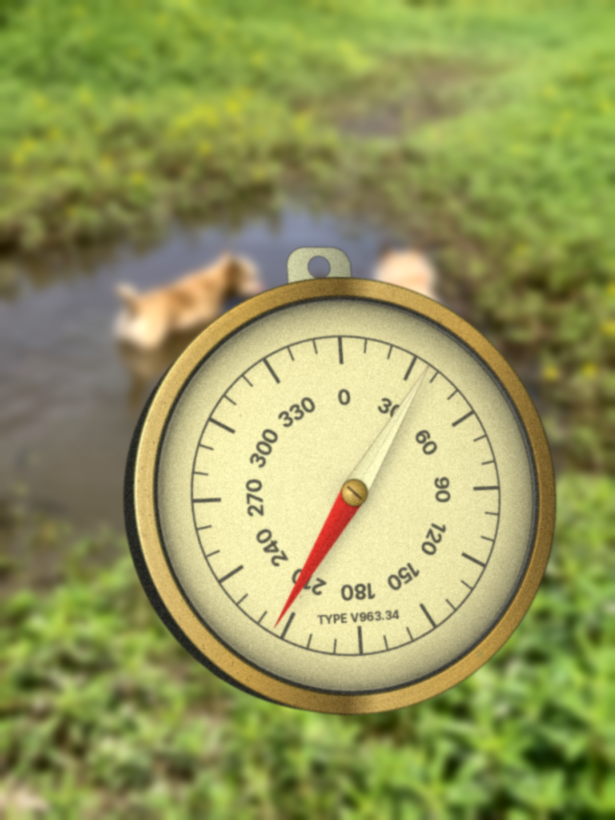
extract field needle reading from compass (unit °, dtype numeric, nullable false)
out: 215 °
